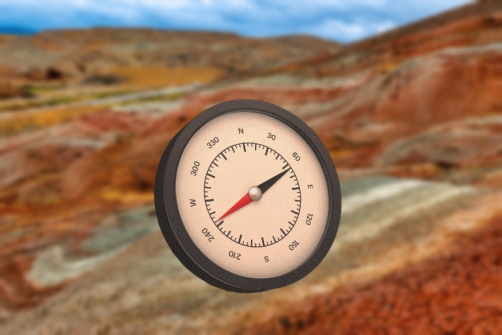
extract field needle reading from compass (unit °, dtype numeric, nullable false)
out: 245 °
